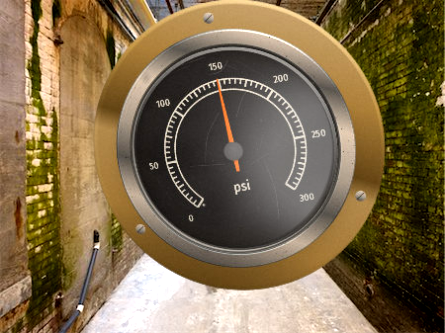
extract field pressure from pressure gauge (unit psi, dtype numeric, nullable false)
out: 150 psi
